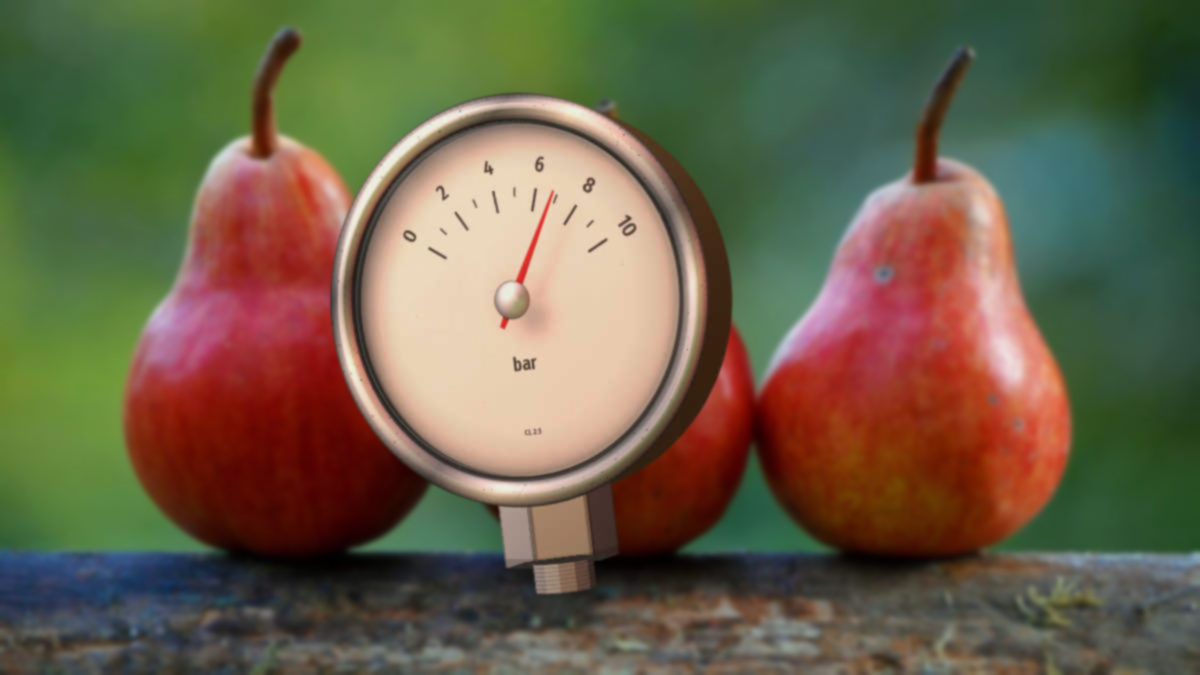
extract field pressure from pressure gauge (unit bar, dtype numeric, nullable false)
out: 7 bar
